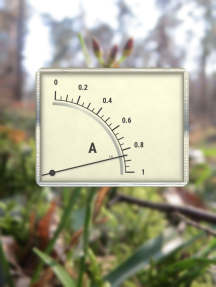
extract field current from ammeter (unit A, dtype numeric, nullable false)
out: 0.85 A
